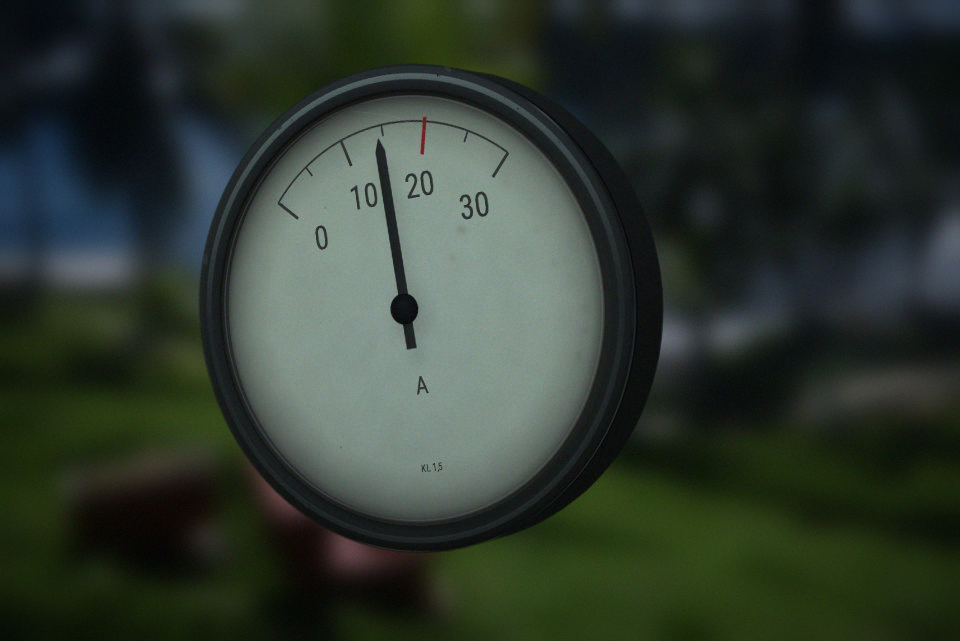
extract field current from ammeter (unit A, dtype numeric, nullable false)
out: 15 A
